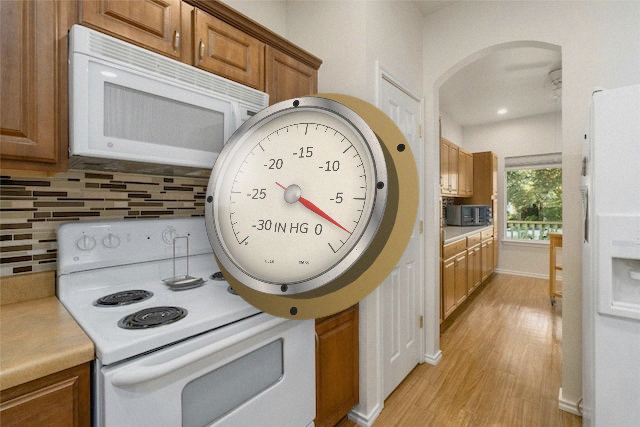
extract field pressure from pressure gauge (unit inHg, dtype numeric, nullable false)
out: -2 inHg
